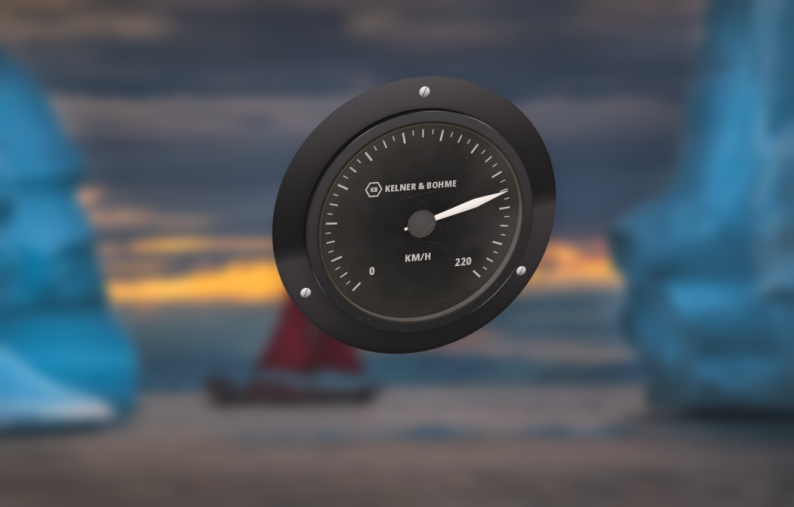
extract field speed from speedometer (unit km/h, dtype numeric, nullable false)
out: 170 km/h
